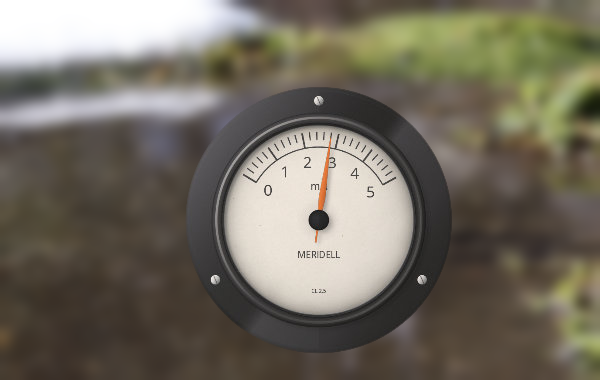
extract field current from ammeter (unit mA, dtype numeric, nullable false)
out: 2.8 mA
